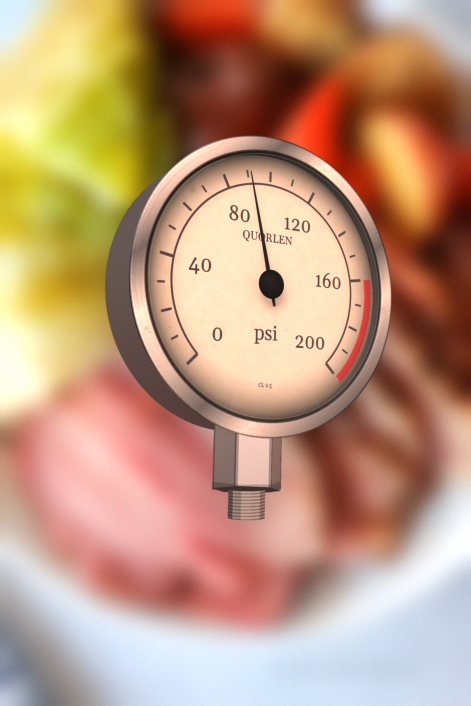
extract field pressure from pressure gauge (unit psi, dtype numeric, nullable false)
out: 90 psi
